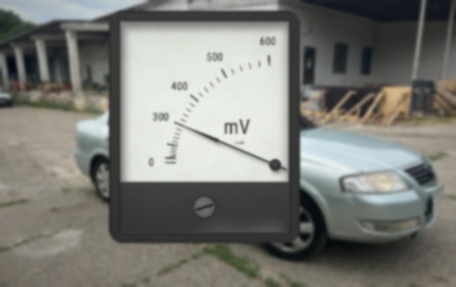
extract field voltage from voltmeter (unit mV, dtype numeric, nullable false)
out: 300 mV
